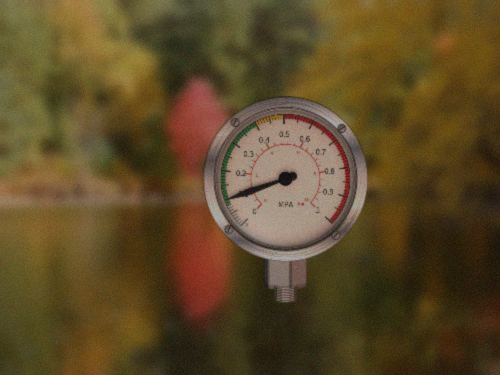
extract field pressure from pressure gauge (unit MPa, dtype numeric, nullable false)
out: 0.1 MPa
